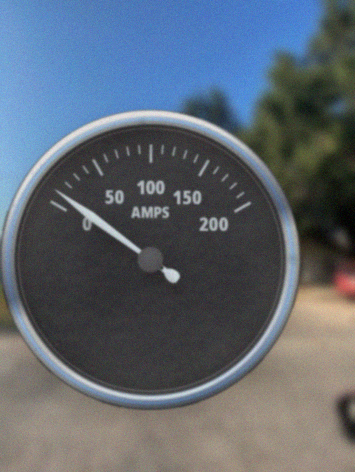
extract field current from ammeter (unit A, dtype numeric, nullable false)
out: 10 A
